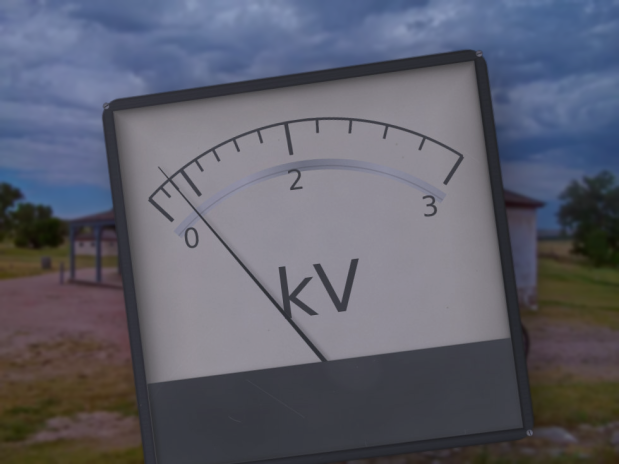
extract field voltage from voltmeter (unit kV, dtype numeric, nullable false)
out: 0.8 kV
